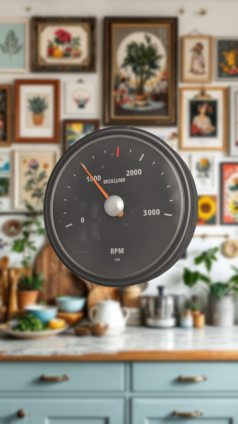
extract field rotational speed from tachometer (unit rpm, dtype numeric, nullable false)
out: 1000 rpm
